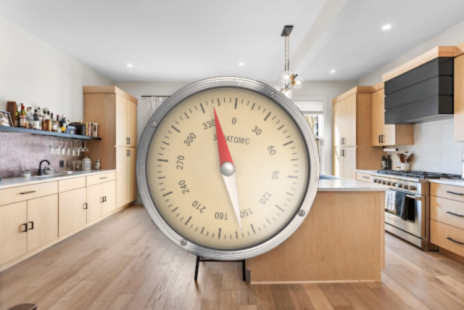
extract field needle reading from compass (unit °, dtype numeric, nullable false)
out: 340 °
